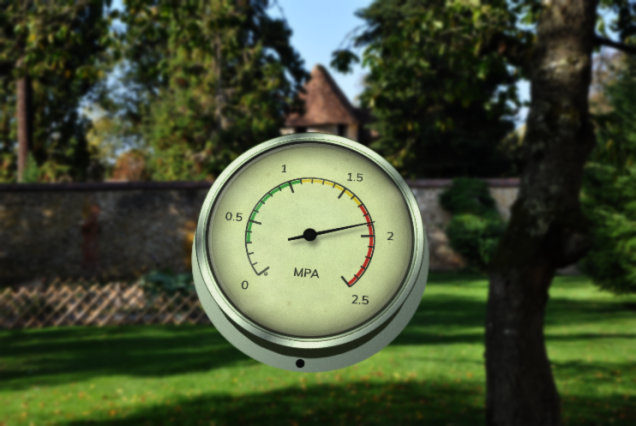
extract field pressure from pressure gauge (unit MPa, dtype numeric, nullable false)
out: 1.9 MPa
